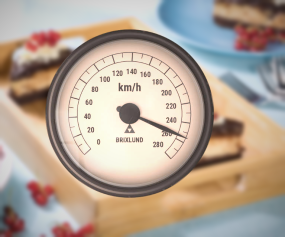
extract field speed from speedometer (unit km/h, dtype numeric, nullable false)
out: 255 km/h
